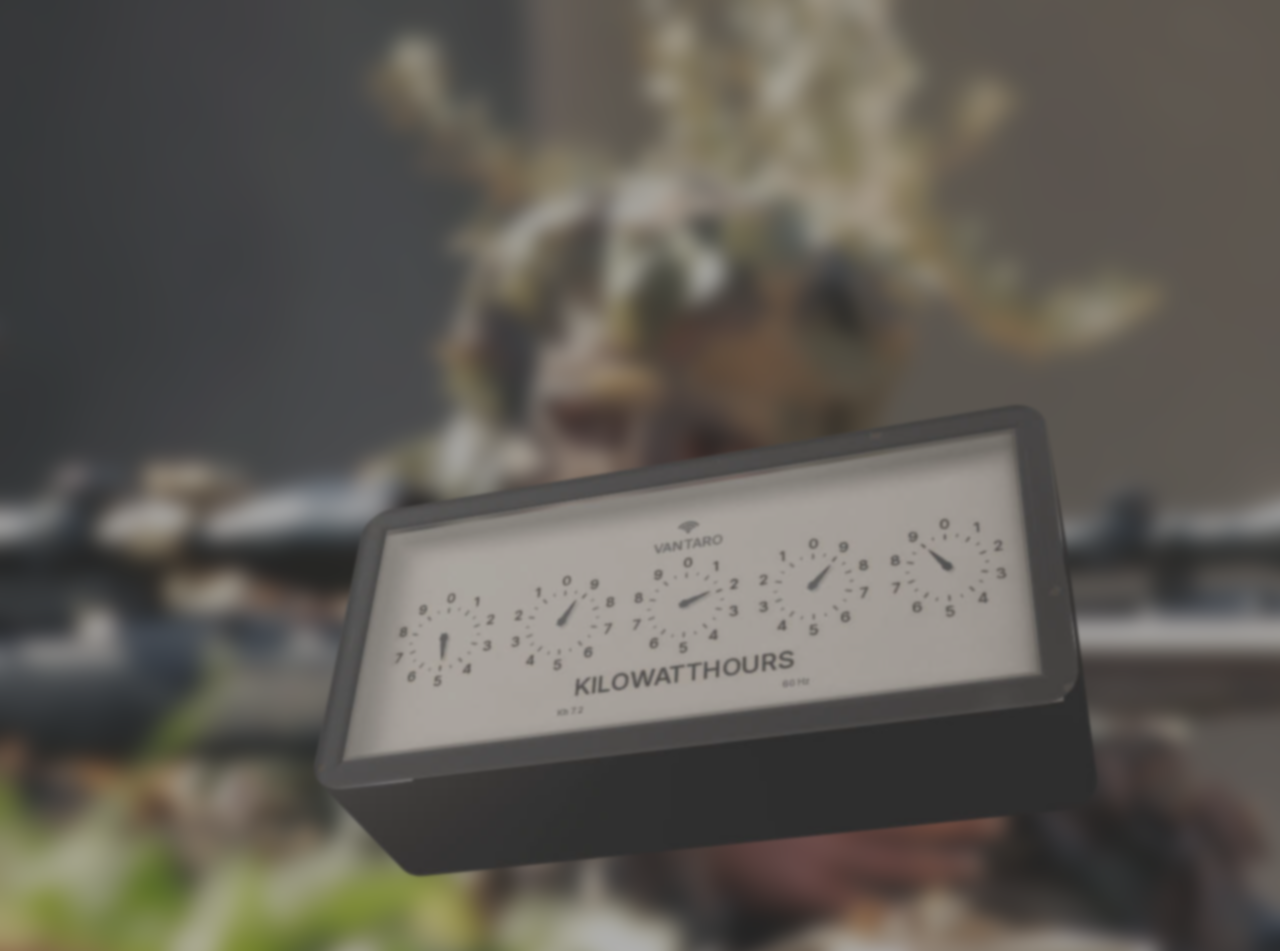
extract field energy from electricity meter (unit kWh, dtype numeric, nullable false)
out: 49189 kWh
